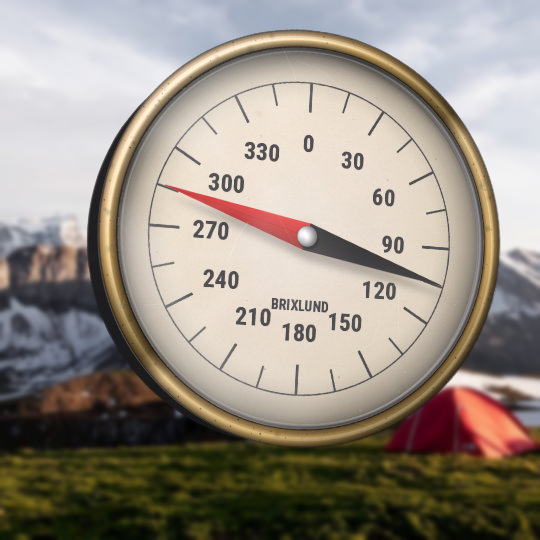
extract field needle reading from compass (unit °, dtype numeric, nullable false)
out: 285 °
